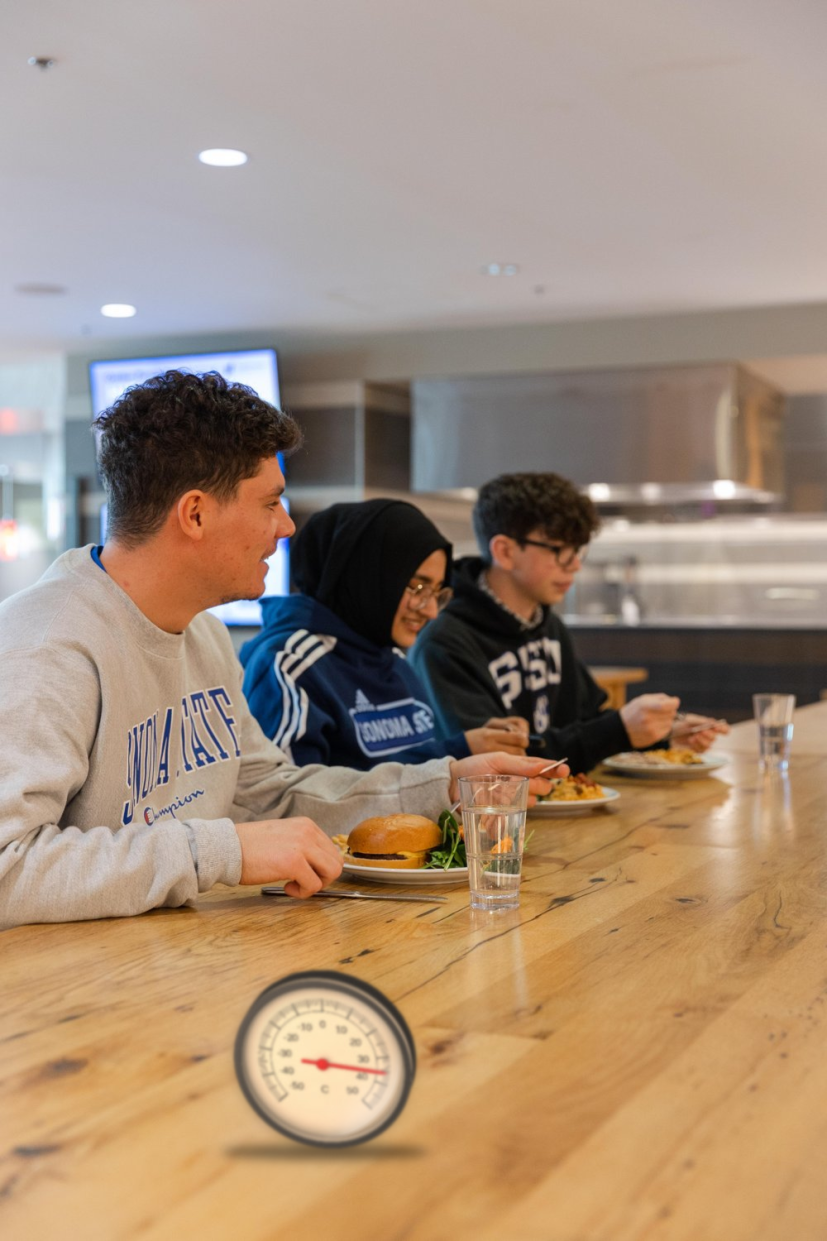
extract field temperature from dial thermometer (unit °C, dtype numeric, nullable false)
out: 35 °C
